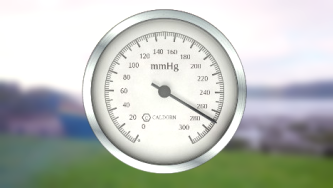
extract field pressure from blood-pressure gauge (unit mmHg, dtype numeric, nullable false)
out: 270 mmHg
